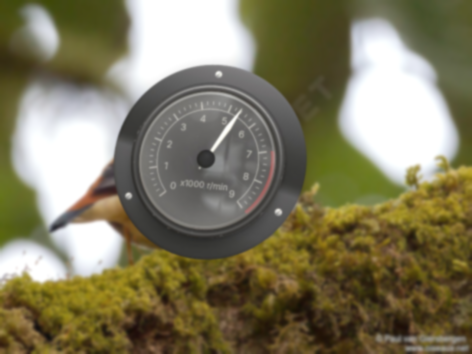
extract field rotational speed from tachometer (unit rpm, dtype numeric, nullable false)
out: 5400 rpm
